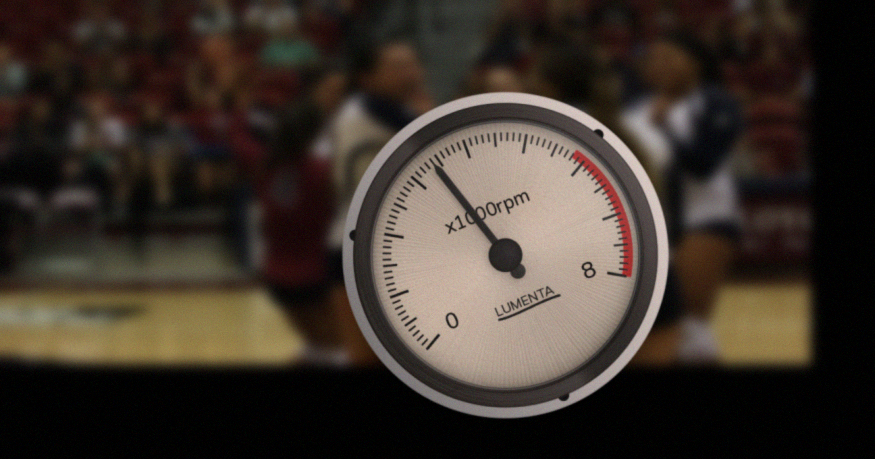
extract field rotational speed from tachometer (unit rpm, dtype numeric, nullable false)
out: 3400 rpm
